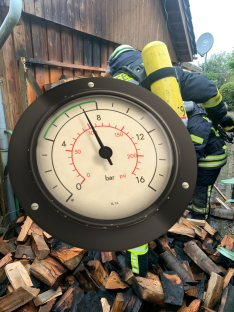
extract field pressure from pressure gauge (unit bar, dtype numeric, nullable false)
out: 7 bar
